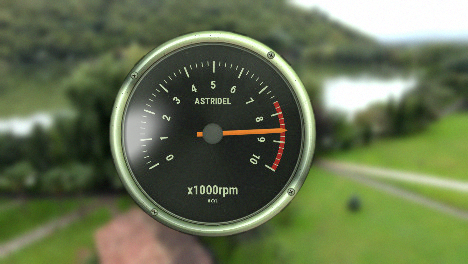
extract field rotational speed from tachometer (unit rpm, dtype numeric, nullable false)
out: 8600 rpm
